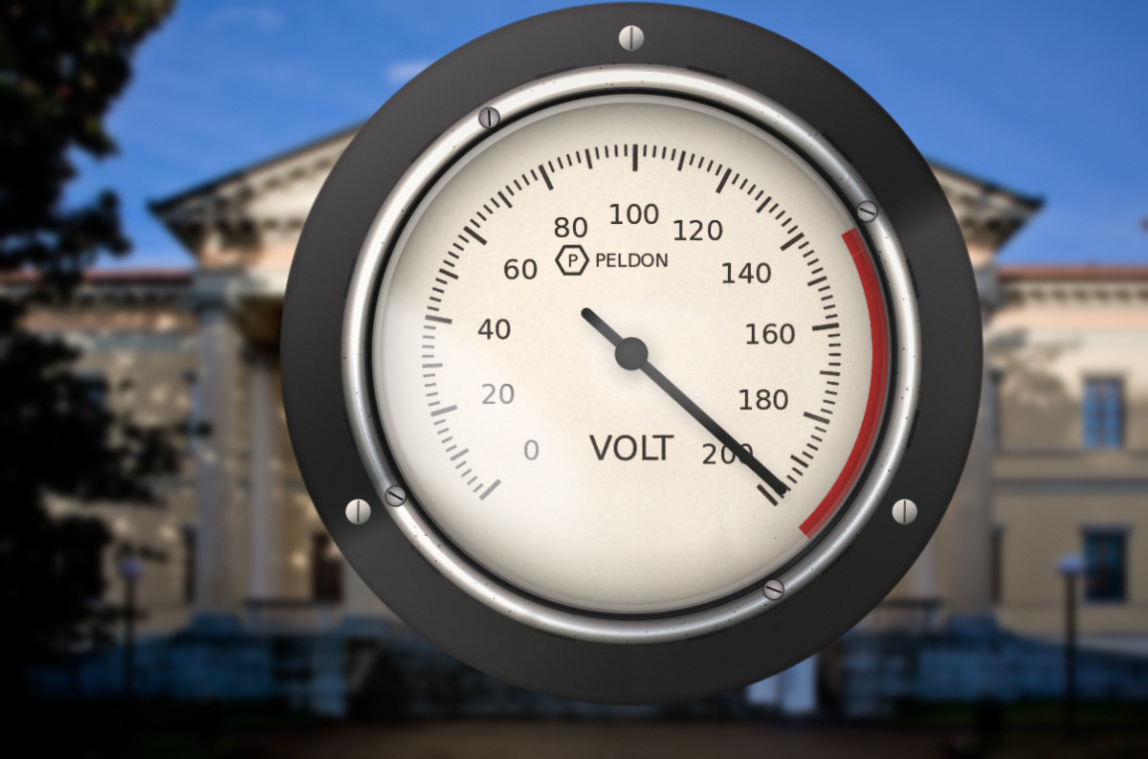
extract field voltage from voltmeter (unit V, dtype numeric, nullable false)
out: 197 V
